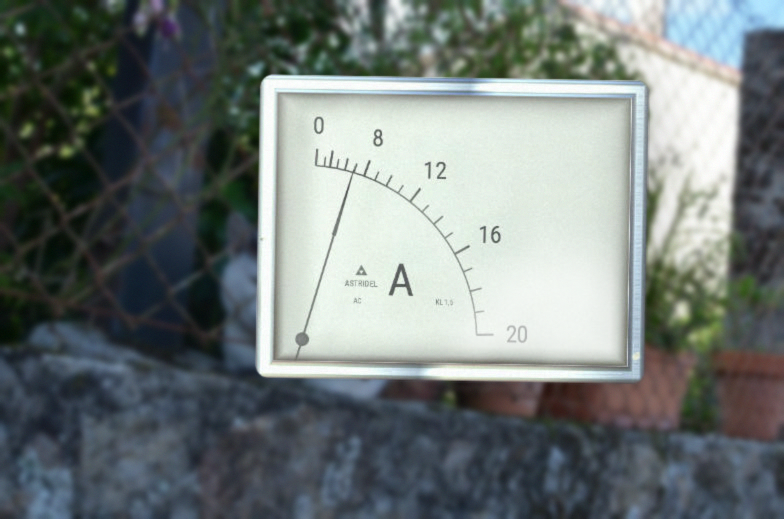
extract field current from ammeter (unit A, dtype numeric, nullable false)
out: 7 A
